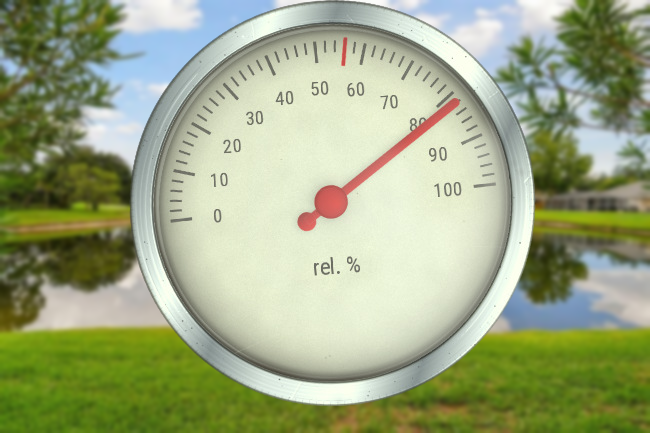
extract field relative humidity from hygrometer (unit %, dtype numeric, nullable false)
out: 82 %
